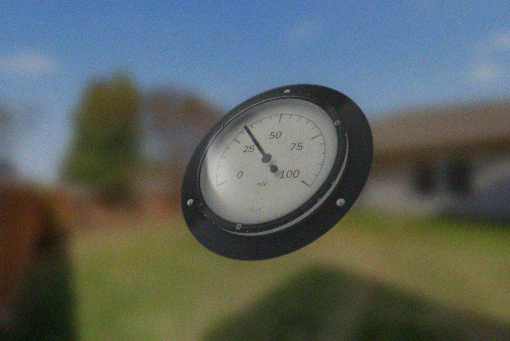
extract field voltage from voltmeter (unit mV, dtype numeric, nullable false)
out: 32.5 mV
